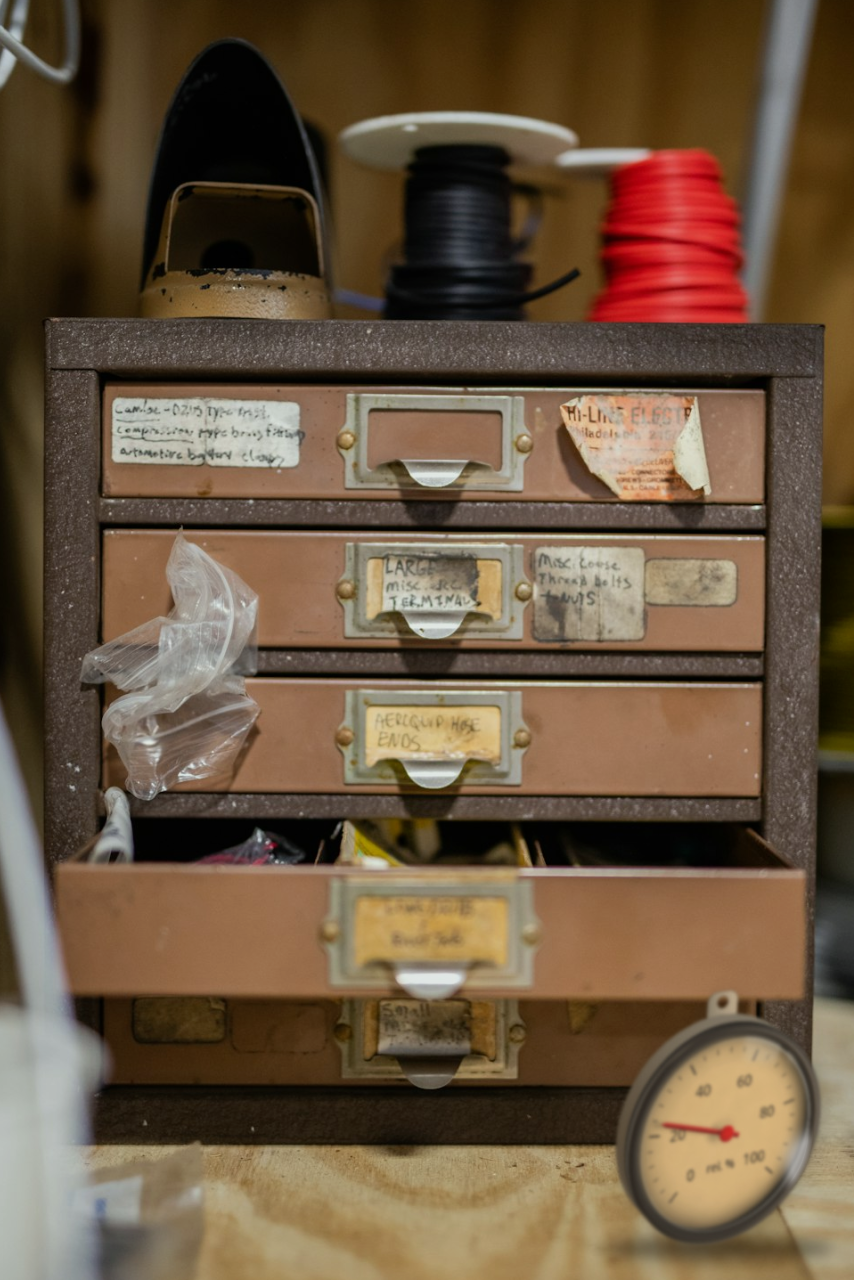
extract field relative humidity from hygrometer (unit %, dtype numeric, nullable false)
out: 24 %
